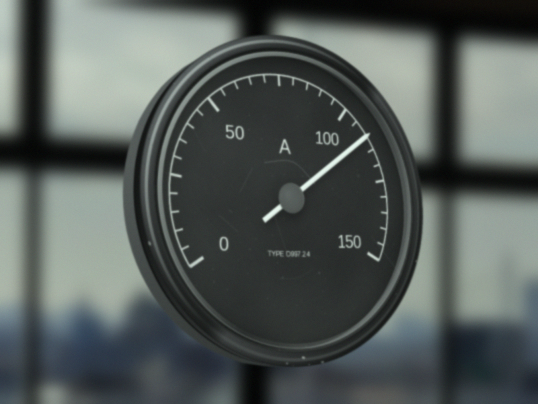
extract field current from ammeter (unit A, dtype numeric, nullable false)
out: 110 A
